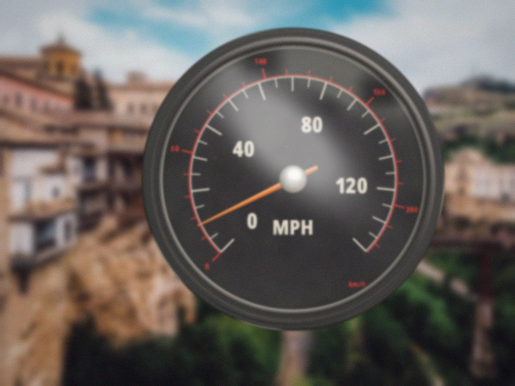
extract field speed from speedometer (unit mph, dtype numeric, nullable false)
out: 10 mph
